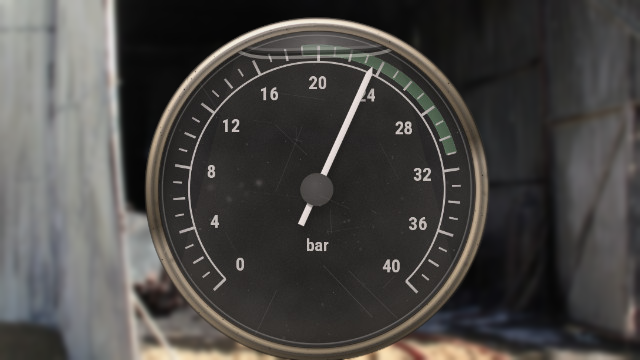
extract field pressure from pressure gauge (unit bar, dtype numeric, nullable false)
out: 23.5 bar
